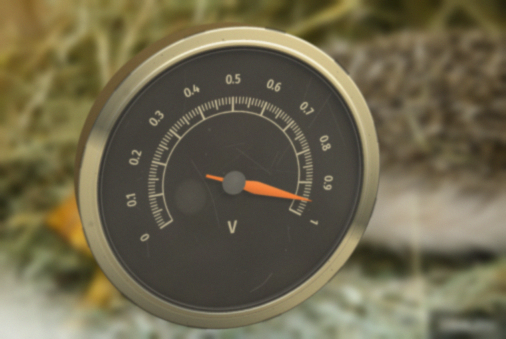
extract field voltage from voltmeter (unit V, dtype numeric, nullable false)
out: 0.95 V
